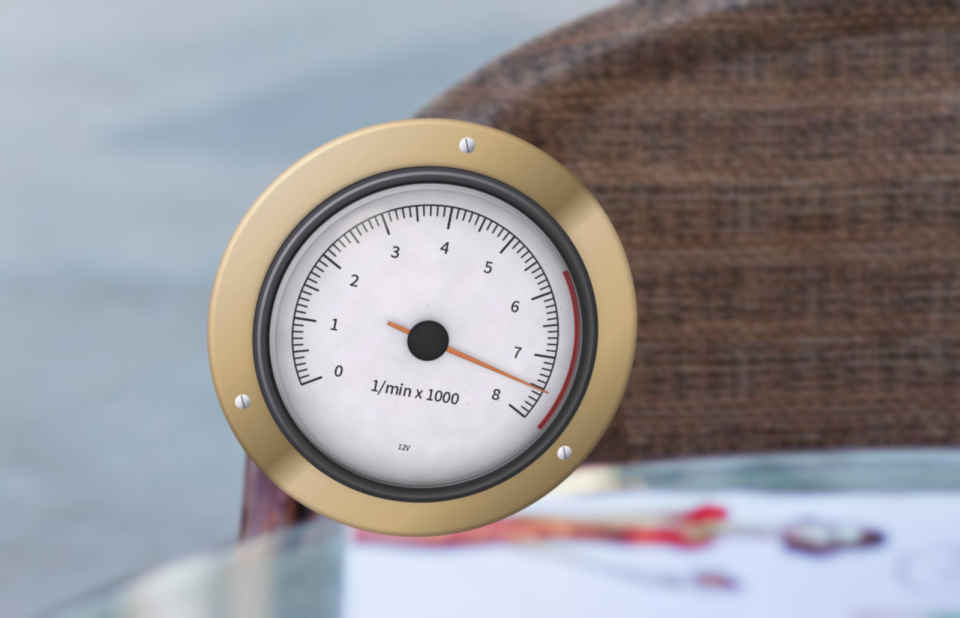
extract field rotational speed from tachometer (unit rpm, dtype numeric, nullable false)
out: 7500 rpm
